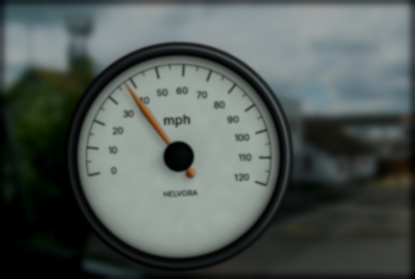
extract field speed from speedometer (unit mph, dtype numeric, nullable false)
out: 37.5 mph
